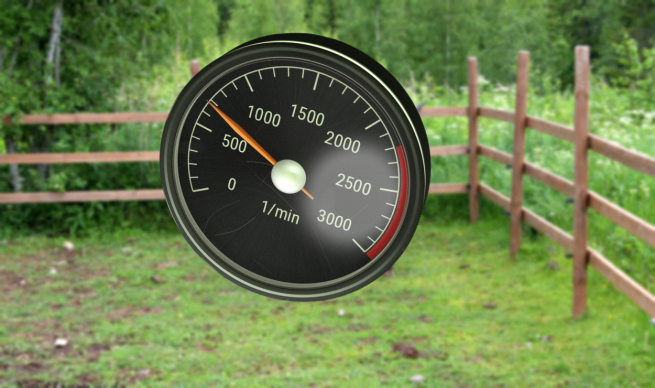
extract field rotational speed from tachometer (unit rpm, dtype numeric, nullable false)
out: 700 rpm
